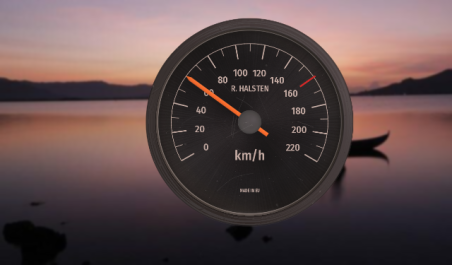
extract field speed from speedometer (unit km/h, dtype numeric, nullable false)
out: 60 km/h
